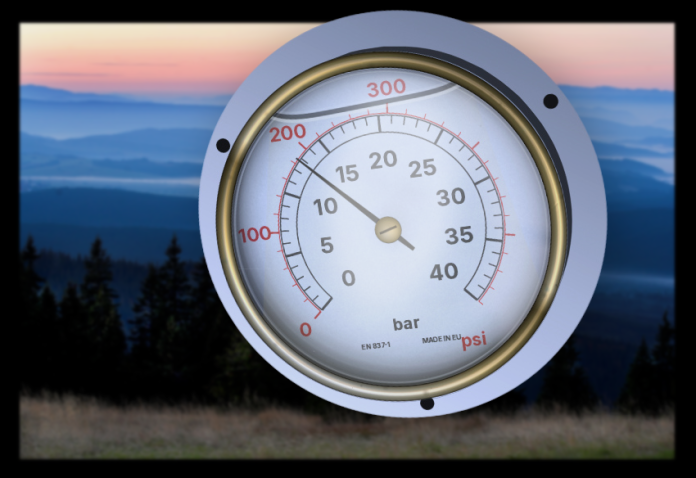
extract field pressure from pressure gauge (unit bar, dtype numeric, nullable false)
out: 13 bar
